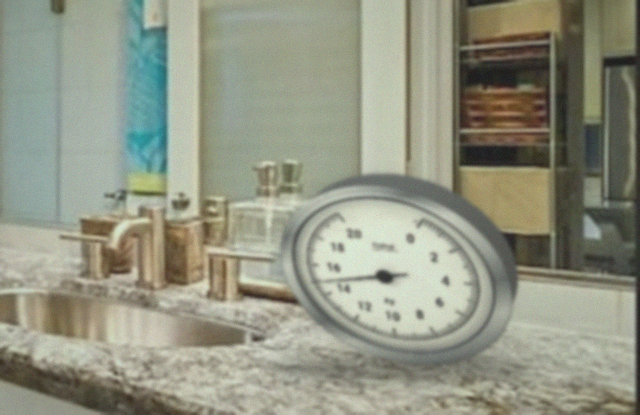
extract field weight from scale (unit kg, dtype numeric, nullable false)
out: 15 kg
